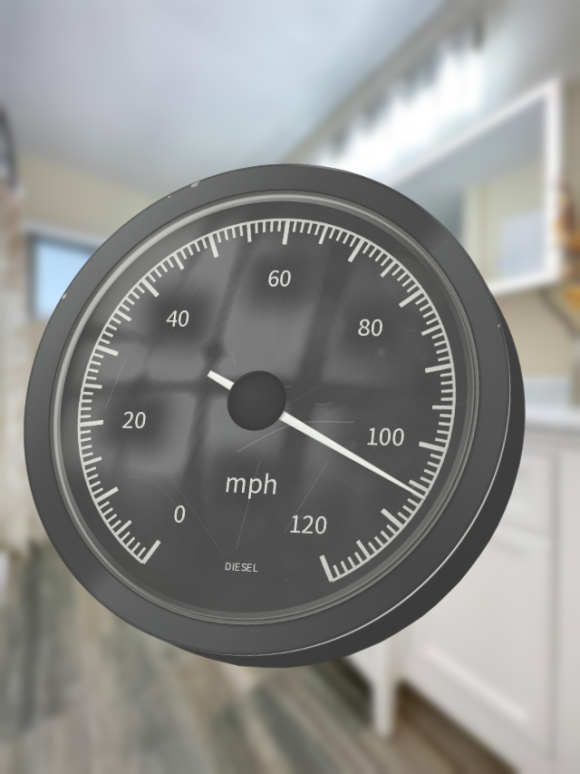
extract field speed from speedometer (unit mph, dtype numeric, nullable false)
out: 106 mph
